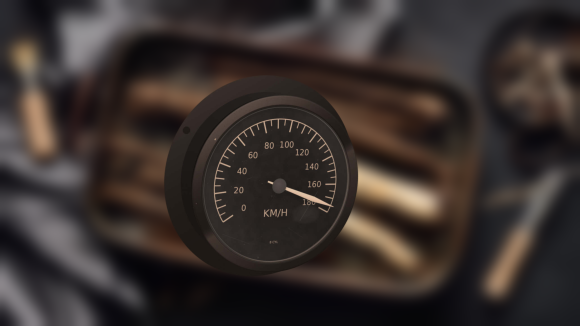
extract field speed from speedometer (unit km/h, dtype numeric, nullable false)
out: 175 km/h
